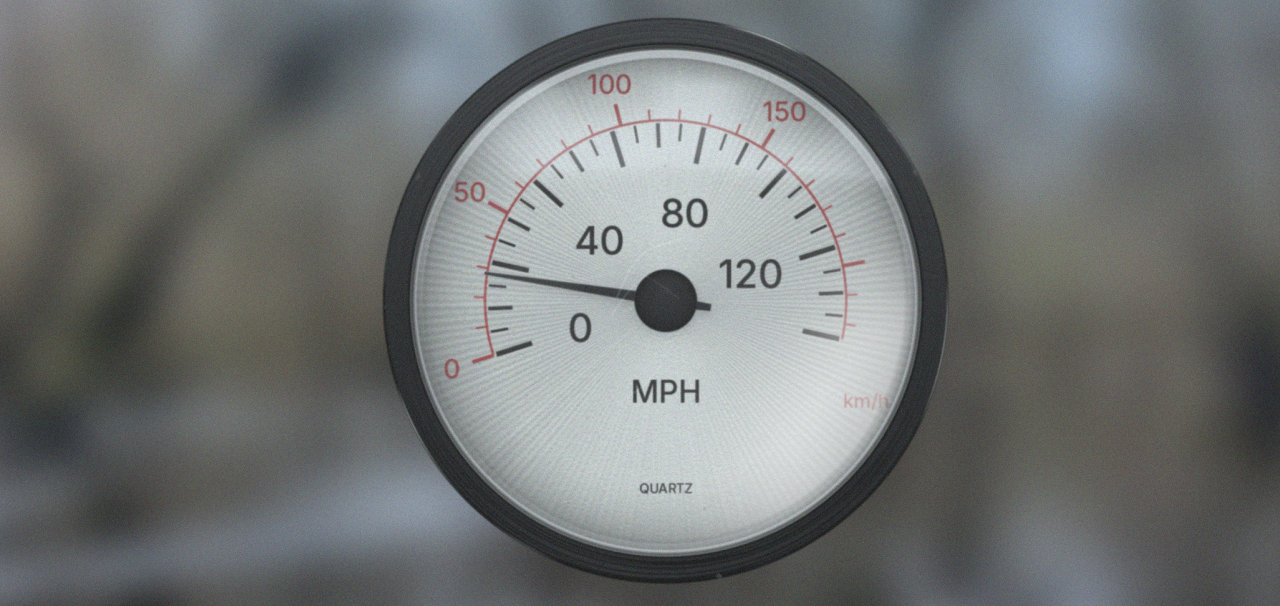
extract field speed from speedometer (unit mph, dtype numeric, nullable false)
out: 17.5 mph
